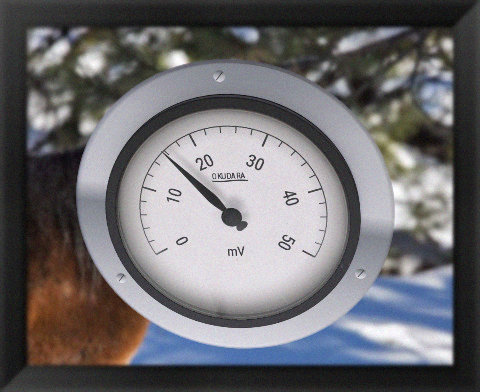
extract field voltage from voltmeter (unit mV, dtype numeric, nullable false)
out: 16 mV
